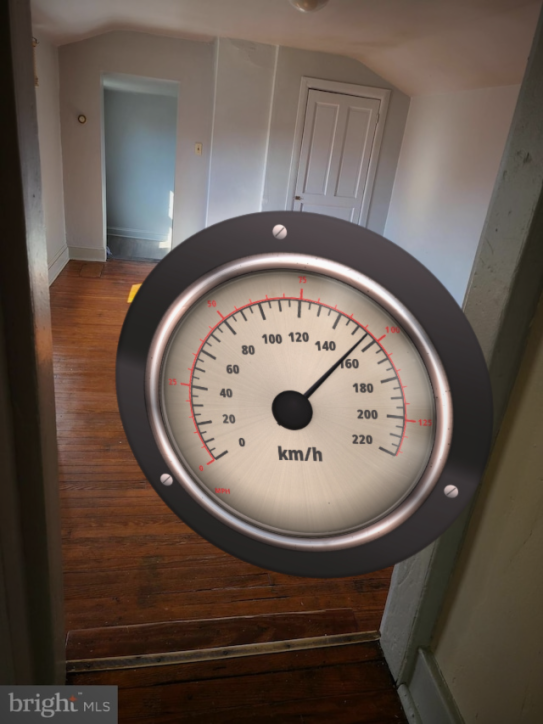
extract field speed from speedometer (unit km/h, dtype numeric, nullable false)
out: 155 km/h
